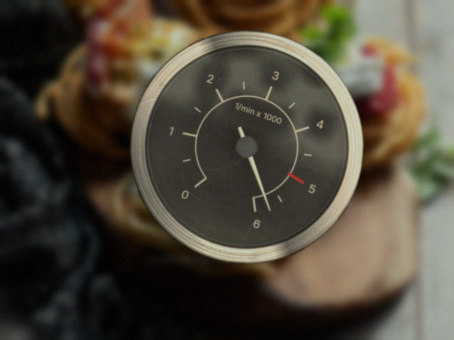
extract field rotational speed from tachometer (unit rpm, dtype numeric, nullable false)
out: 5750 rpm
